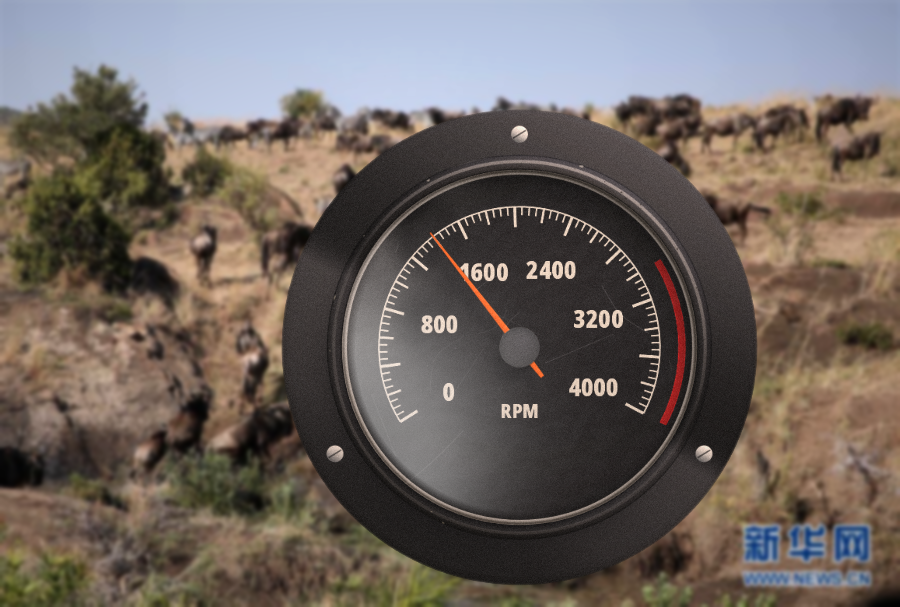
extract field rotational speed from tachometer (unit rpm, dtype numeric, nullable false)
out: 1400 rpm
